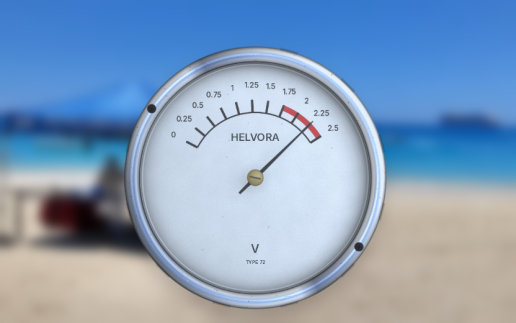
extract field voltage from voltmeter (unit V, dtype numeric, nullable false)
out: 2.25 V
